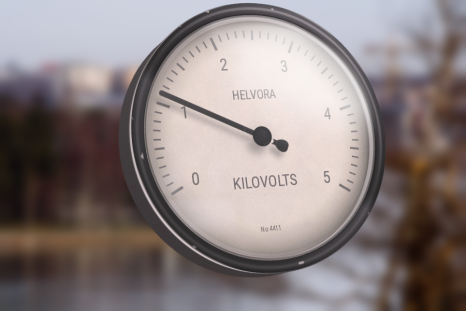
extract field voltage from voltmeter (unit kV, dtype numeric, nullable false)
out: 1.1 kV
